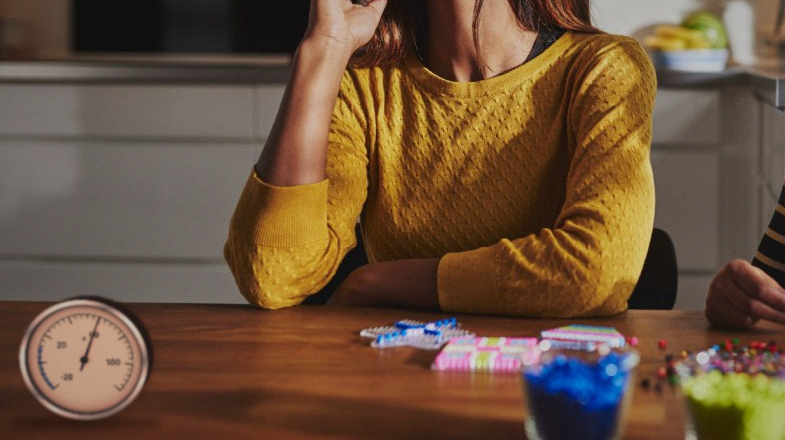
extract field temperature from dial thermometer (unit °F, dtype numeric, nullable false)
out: 60 °F
